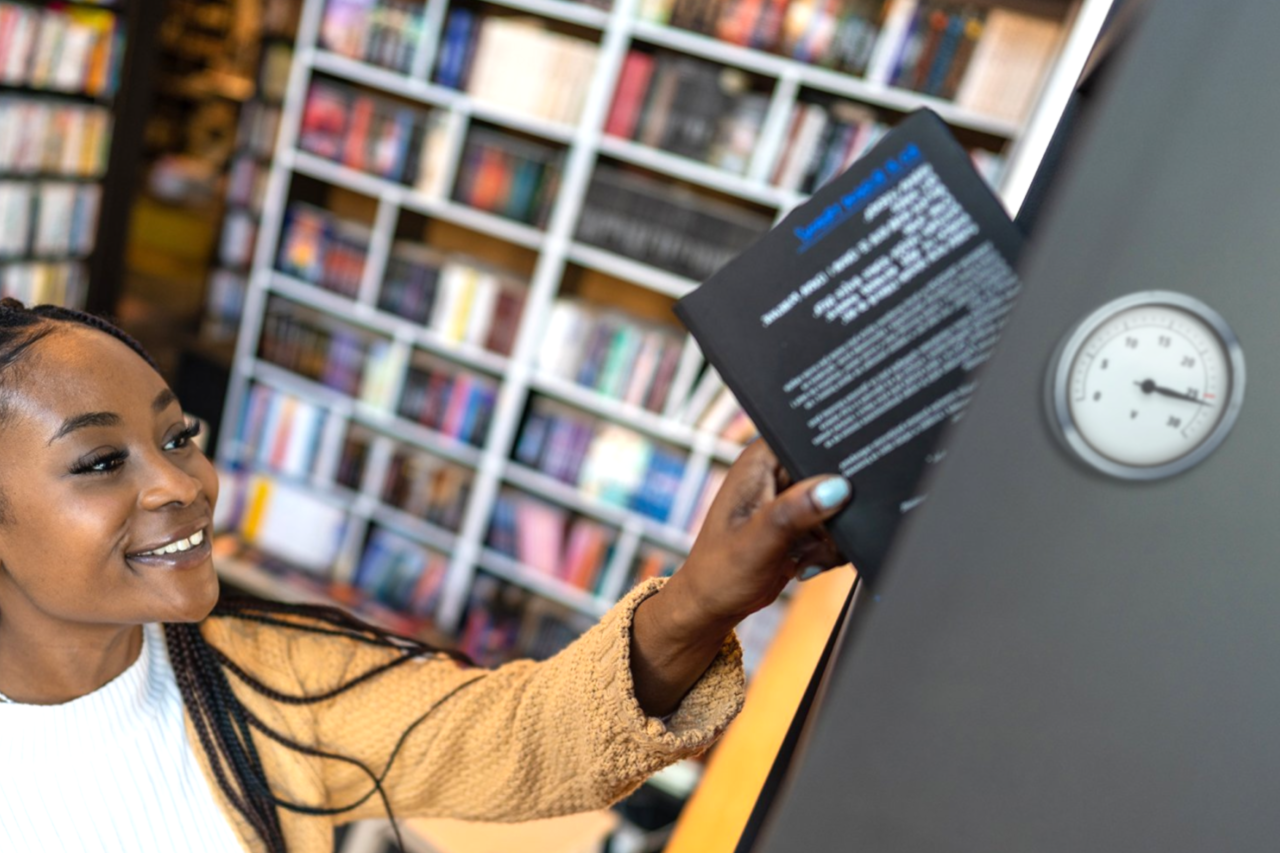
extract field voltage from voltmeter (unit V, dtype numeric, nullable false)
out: 26 V
